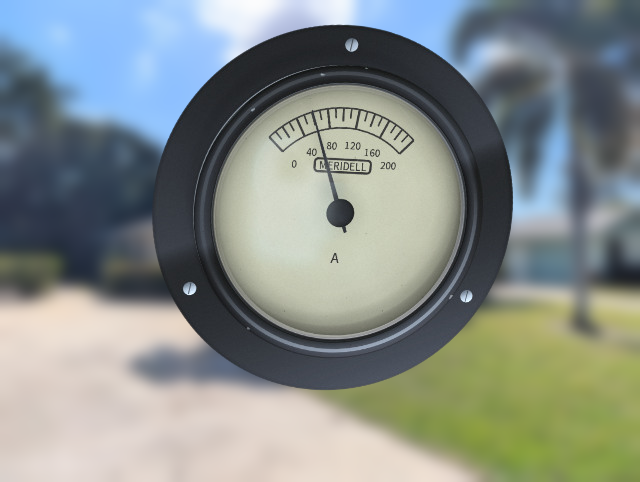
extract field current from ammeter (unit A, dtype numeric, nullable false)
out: 60 A
